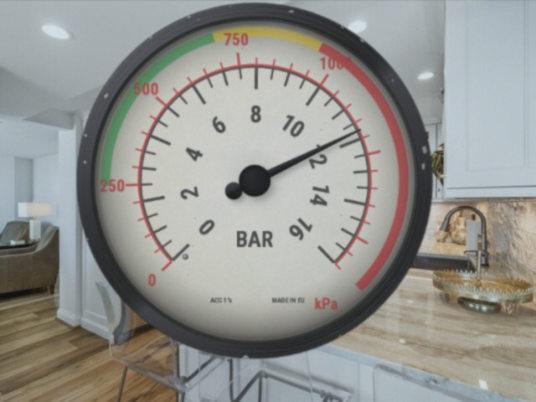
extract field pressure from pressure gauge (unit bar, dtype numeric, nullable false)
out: 11.75 bar
